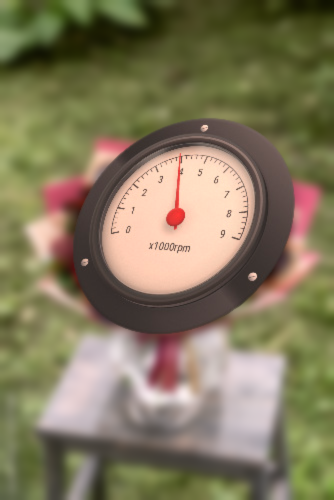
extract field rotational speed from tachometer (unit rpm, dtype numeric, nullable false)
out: 4000 rpm
